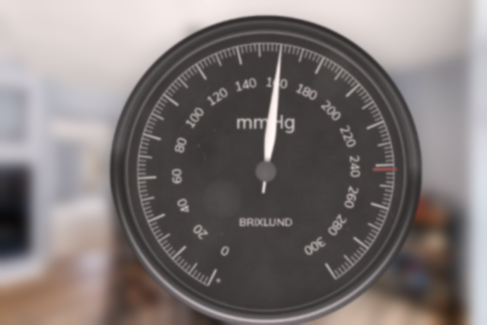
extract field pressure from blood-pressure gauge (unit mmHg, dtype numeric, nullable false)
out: 160 mmHg
